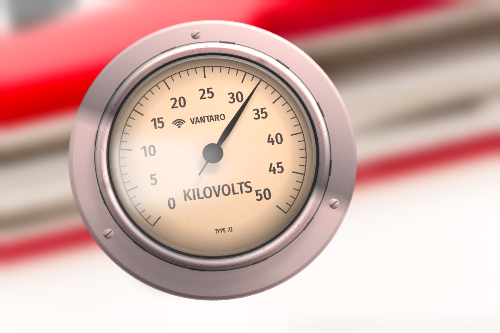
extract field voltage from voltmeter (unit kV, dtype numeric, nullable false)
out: 32 kV
